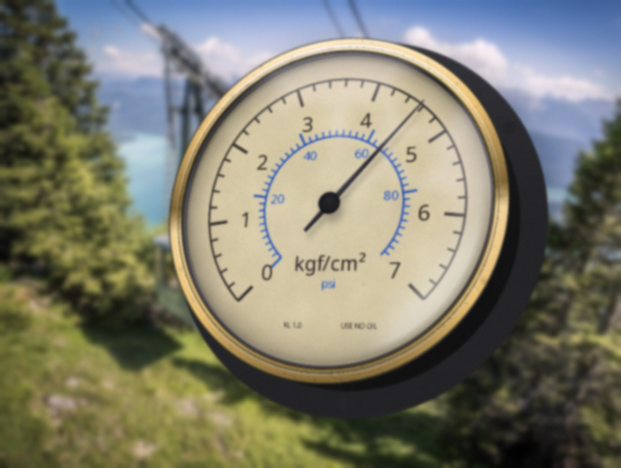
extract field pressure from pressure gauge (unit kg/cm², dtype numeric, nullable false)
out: 4.6 kg/cm²
